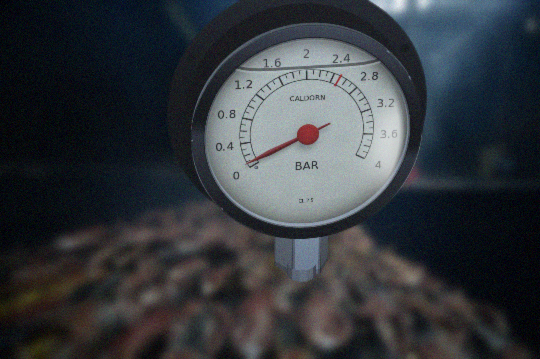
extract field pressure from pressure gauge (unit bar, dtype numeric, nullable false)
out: 0.1 bar
